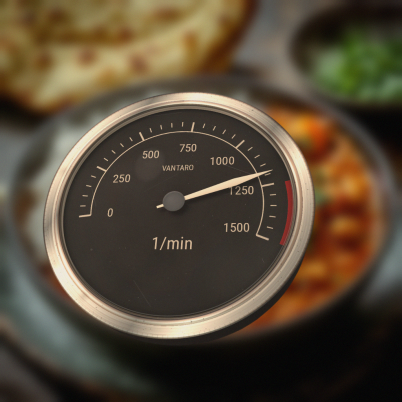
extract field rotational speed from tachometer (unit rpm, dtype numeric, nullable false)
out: 1200 rpm
